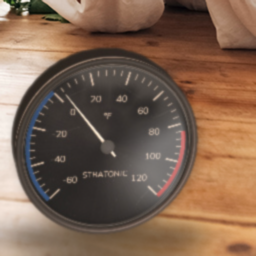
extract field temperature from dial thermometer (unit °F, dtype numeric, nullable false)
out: 4 °F
